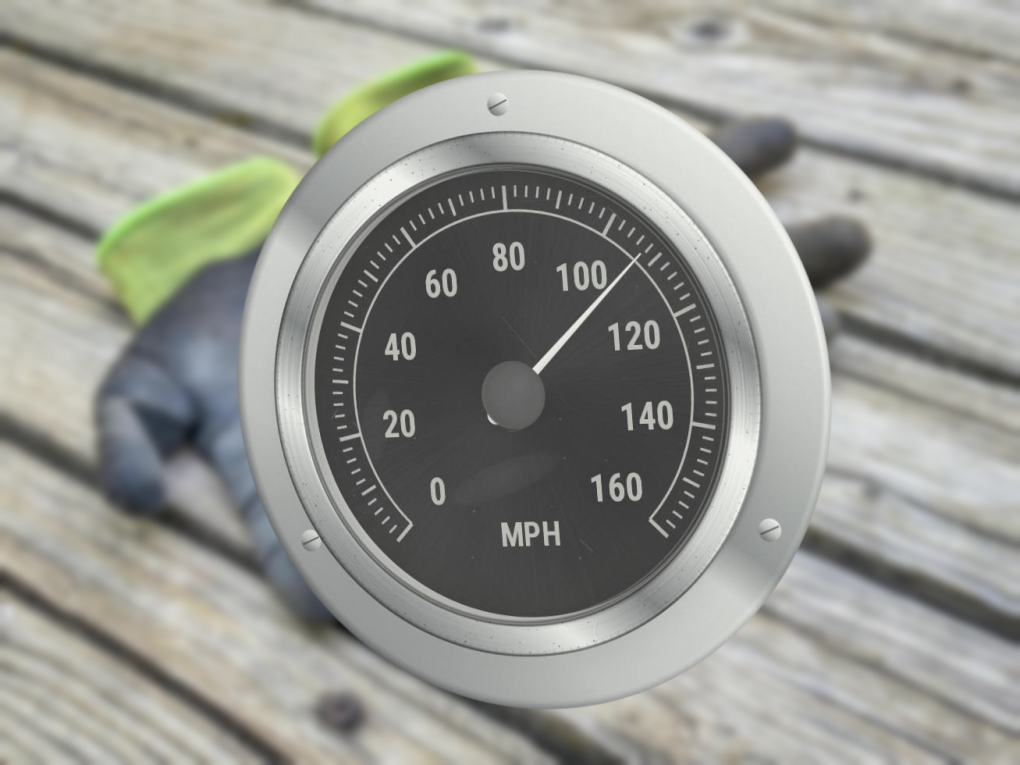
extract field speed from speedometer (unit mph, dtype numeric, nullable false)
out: 108 mph
